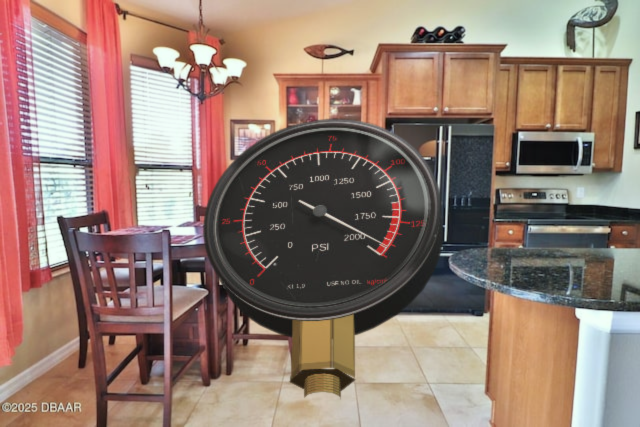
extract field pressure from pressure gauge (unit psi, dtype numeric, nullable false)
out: 1950 psi
